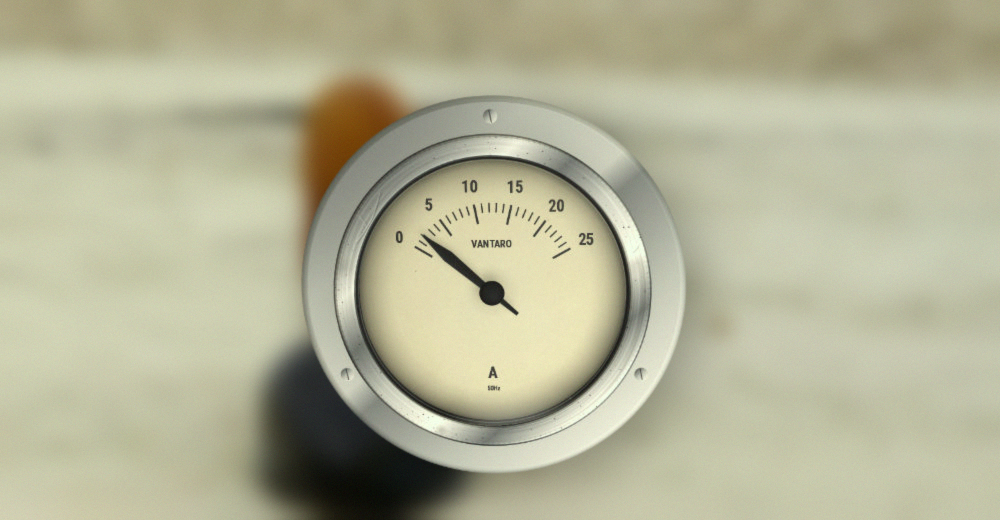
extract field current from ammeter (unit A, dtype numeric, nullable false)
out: 2 A
